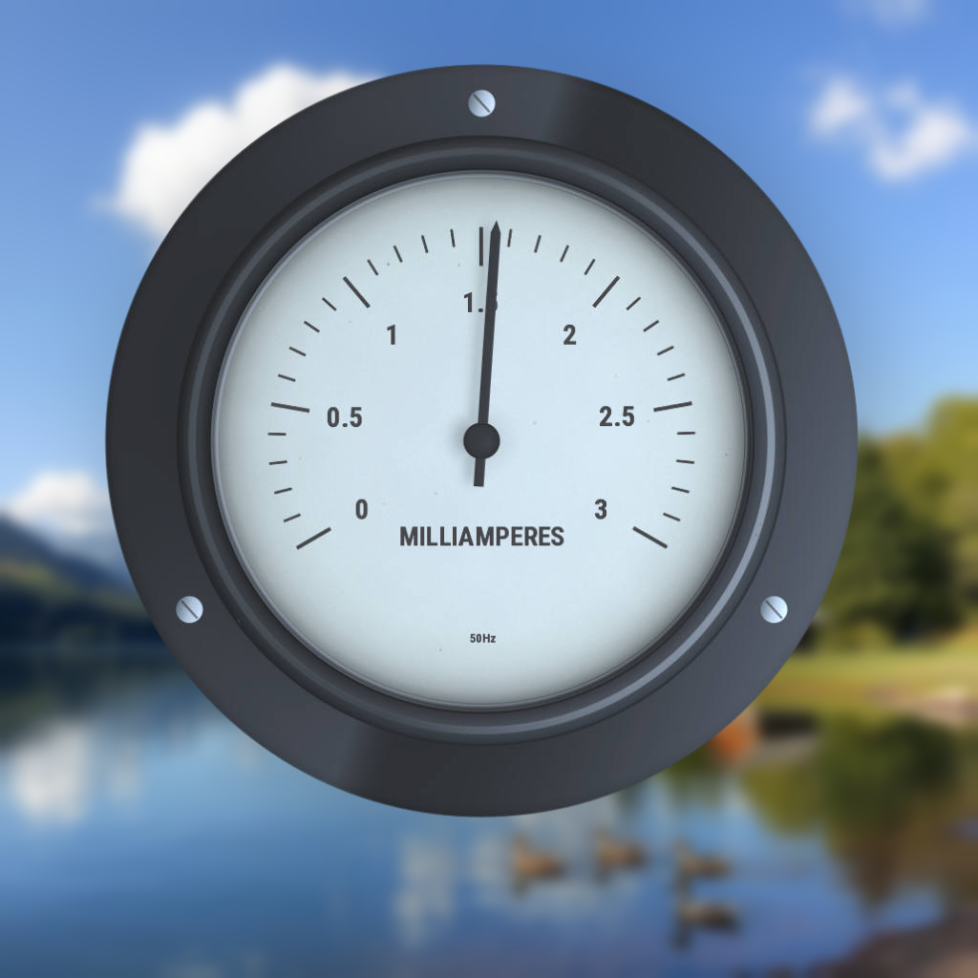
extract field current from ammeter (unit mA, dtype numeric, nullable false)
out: 1.55 mA
